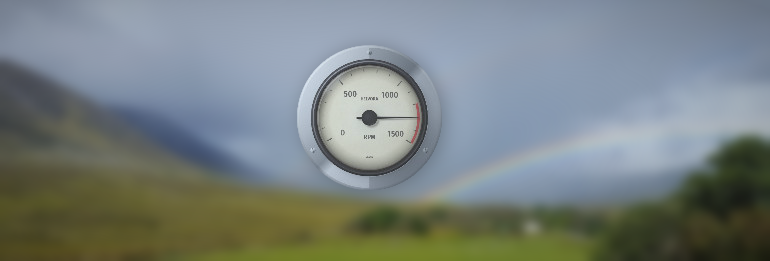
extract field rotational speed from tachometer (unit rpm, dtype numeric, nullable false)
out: 1300 rpm
